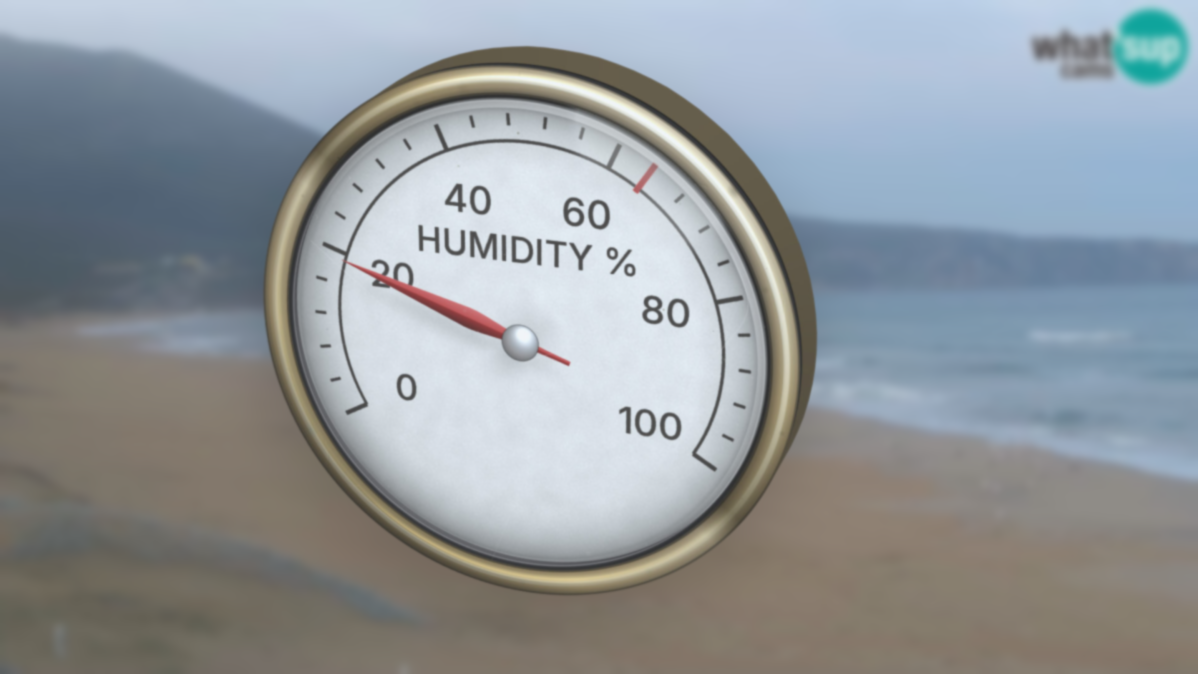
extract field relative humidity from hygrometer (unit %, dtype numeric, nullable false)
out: 20 %
